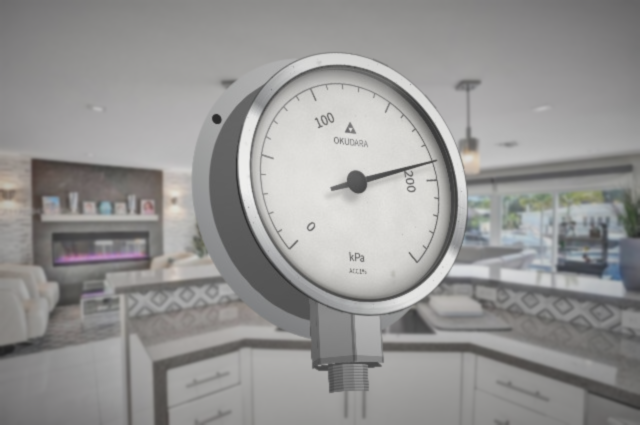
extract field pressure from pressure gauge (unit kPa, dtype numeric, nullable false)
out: 190 kPa
